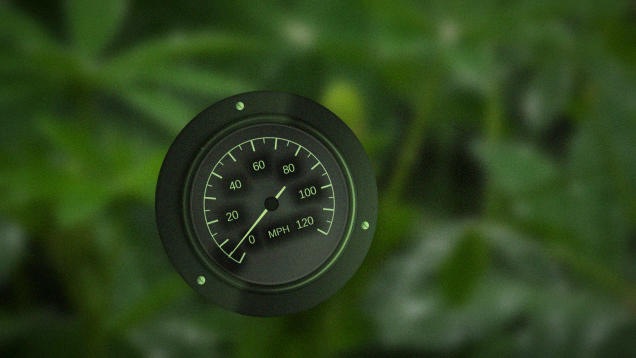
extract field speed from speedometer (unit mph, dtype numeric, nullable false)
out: 5 mph
